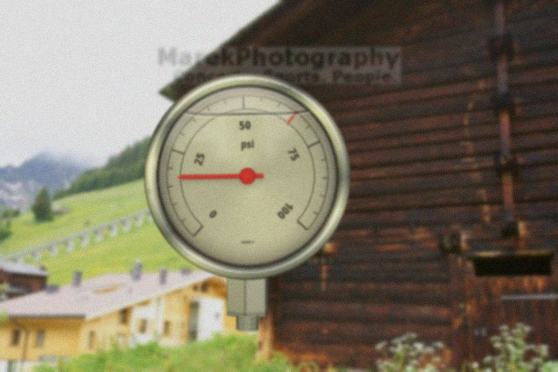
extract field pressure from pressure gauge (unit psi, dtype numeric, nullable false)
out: 17.5 psi
